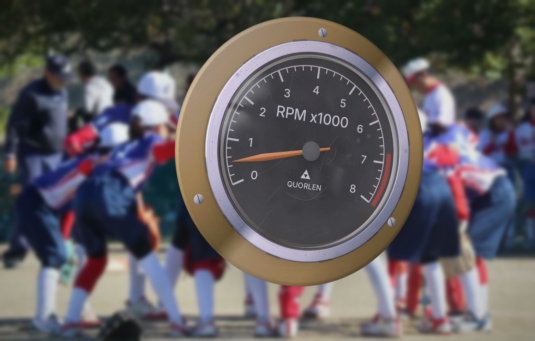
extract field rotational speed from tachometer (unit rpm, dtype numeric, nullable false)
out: 500 rpm
